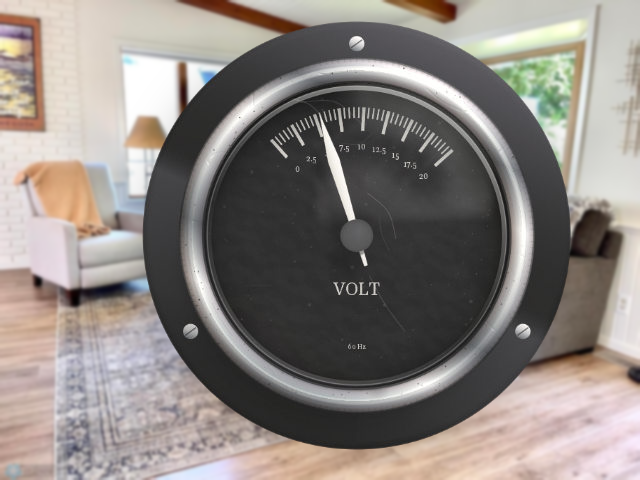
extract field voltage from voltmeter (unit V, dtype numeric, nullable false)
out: 5.5 V
